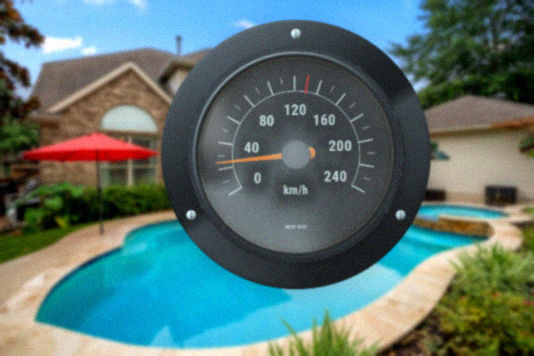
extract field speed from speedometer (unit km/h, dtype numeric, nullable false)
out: 25 km/h
